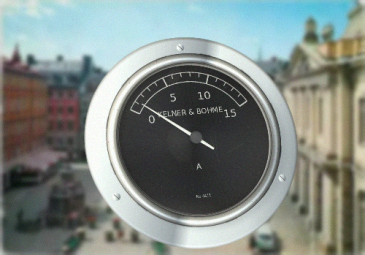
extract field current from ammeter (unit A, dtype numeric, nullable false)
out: 1 A
